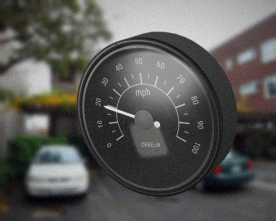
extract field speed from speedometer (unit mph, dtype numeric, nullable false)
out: 20 mph
